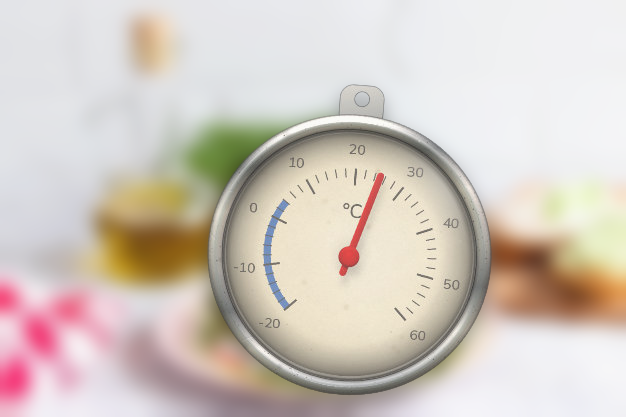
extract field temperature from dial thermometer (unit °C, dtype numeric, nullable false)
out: 25 °C
